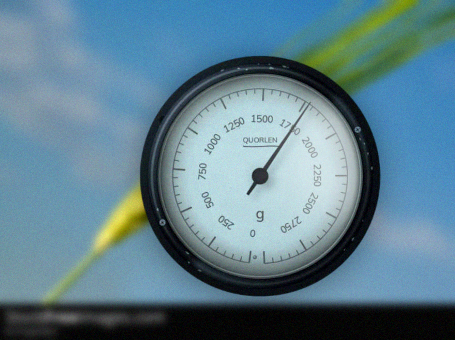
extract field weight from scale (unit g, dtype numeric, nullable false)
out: 1775 g
